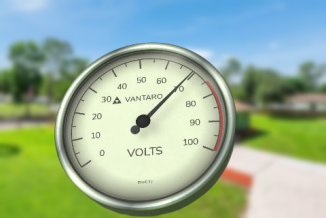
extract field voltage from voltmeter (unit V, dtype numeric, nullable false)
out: 70 V
